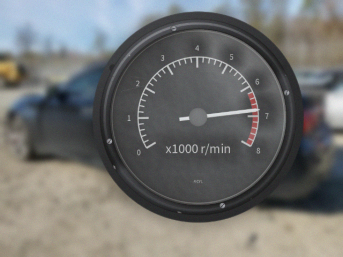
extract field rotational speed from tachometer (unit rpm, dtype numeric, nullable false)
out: 6800 rpm
